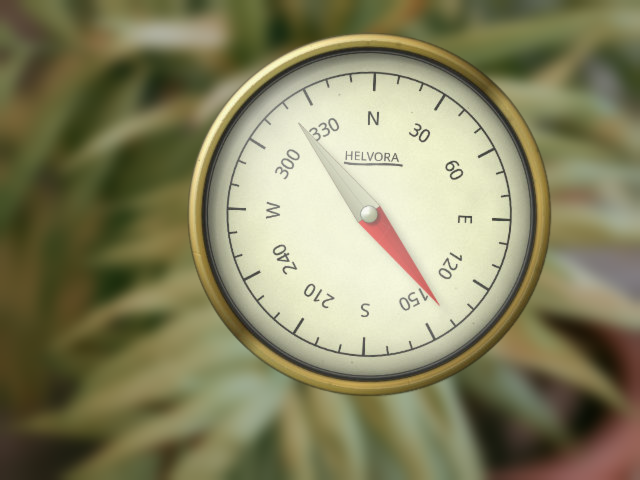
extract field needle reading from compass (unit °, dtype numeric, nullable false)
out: 140 °
